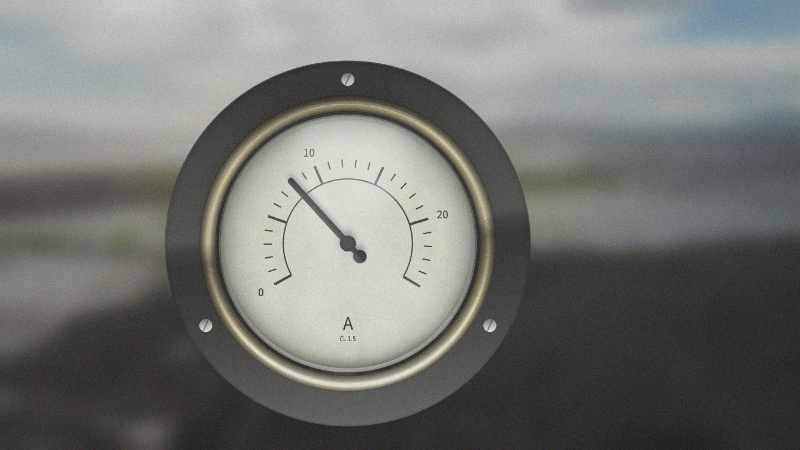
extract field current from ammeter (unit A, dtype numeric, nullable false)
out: 8 A
